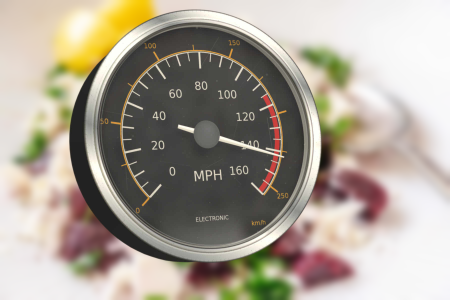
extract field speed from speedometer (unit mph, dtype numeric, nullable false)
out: 142.5 mph
